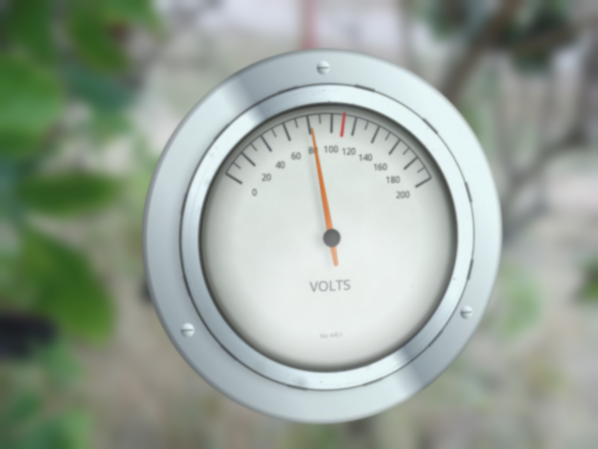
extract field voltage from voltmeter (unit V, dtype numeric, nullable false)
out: 80 V
